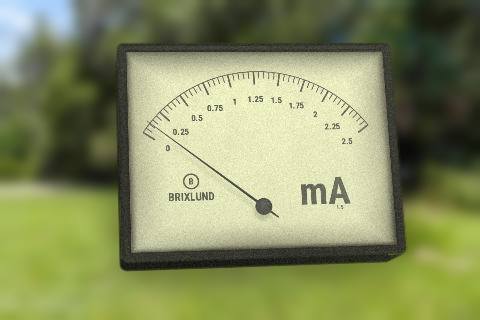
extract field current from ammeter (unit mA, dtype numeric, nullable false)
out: 0.1 mA
